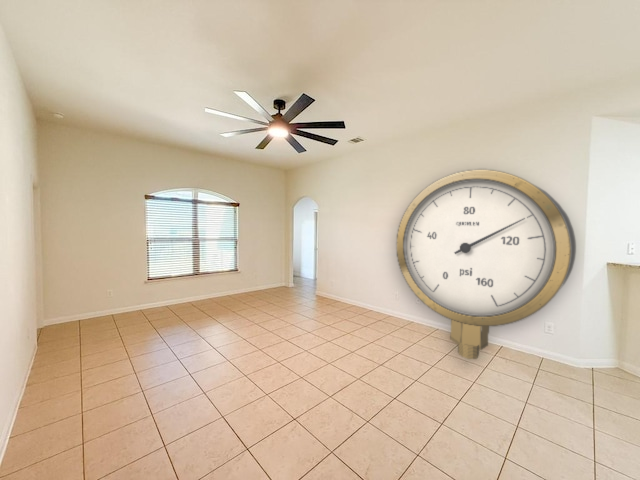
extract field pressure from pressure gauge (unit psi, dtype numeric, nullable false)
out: 110 psi
